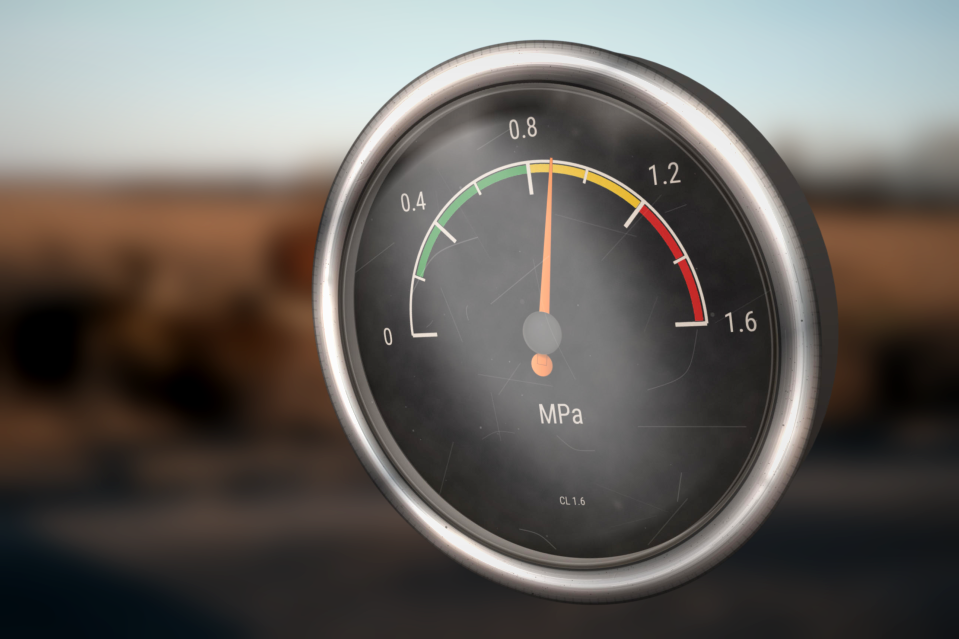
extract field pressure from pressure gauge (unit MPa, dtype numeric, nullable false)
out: 0.9 MPa
